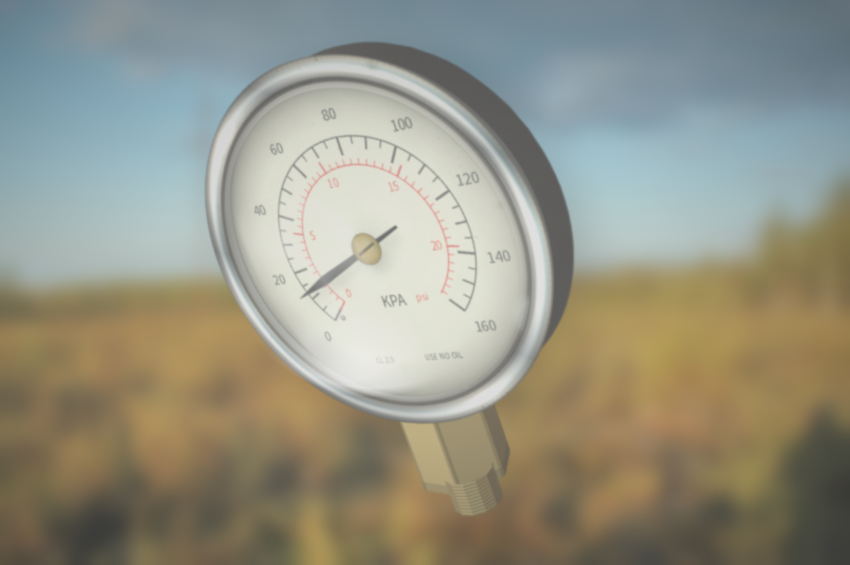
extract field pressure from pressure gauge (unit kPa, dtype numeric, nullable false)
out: 12.5 kPa
